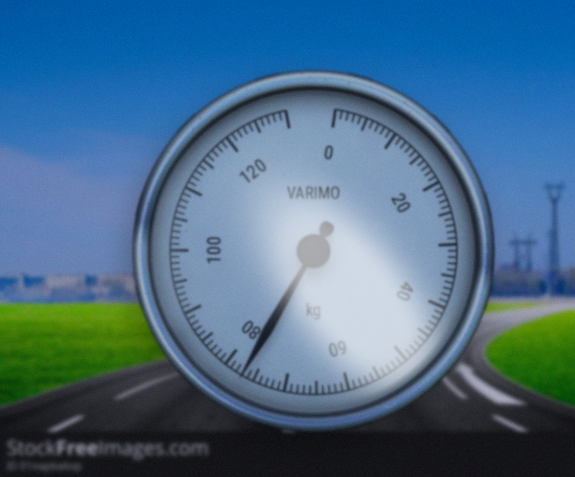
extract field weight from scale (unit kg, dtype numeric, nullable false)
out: 77 kg
